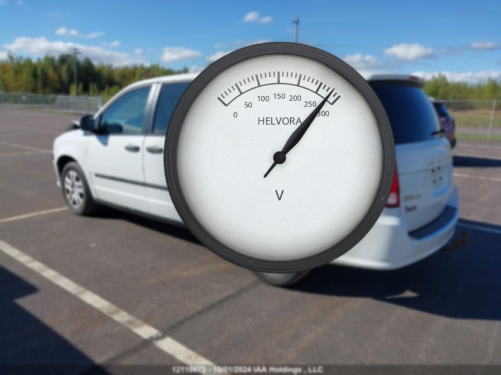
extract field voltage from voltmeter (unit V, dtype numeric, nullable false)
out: 280 V
